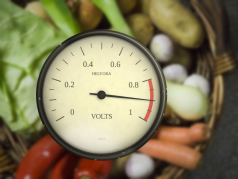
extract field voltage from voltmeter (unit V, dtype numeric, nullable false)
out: 0.9 V
